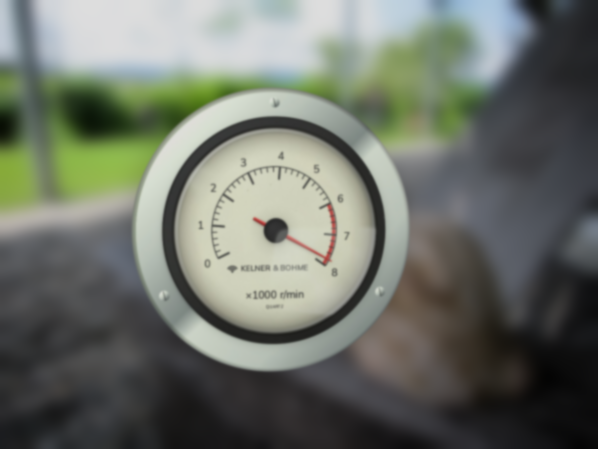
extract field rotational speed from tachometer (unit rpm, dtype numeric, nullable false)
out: 7800 rpm
